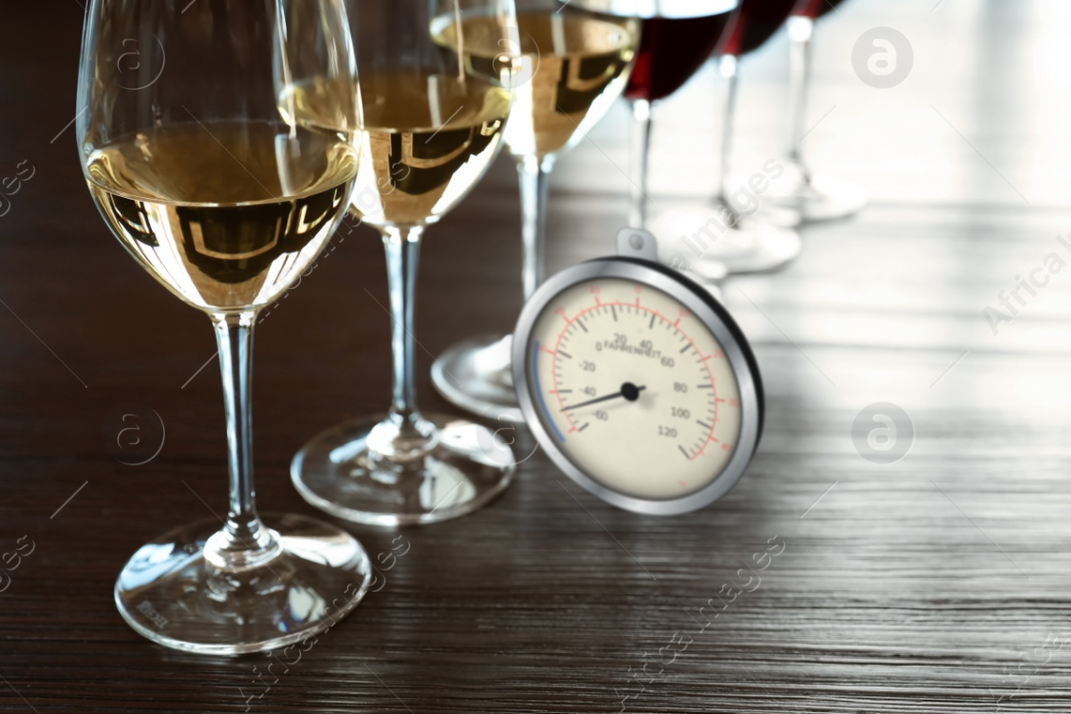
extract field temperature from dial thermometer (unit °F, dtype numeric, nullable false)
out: -48 °F
